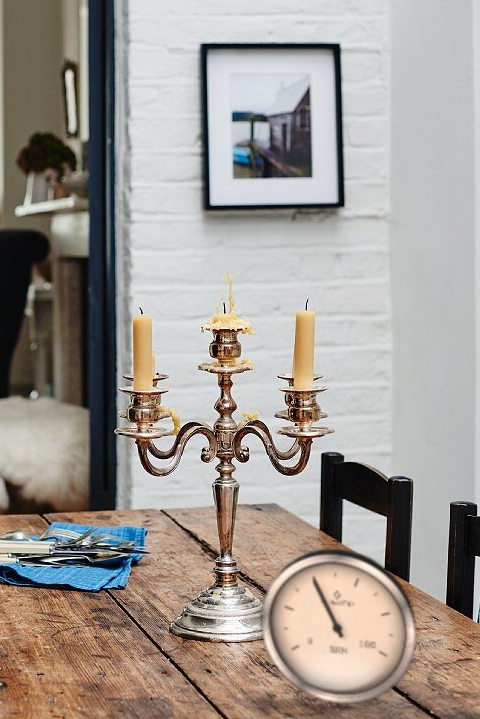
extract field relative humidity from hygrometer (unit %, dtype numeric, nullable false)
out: 40 %
